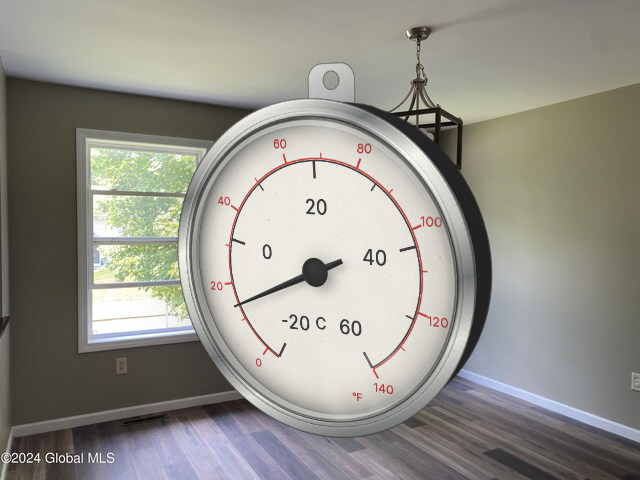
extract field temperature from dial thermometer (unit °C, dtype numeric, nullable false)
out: -10 °C
